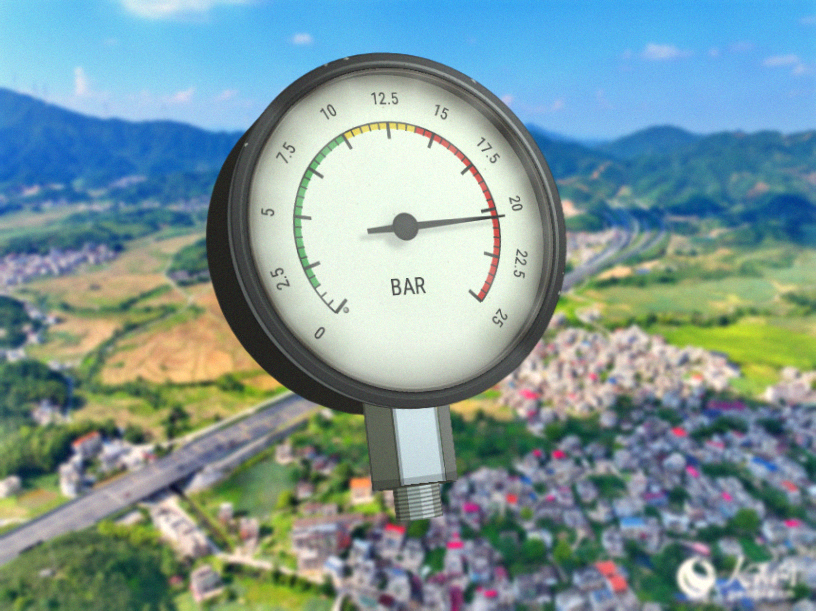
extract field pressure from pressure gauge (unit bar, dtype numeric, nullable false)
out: 20.5 bar
